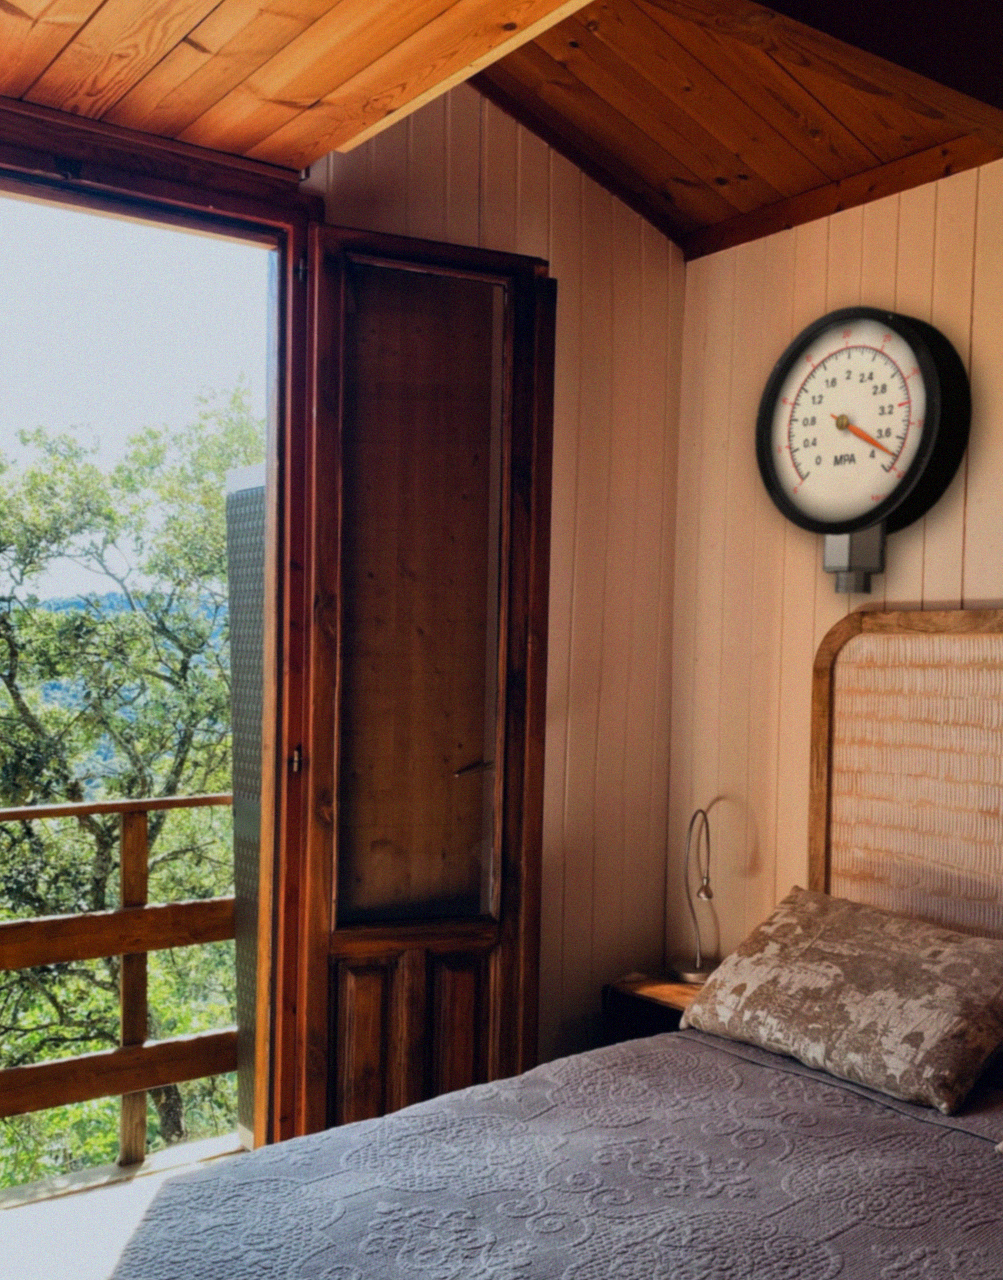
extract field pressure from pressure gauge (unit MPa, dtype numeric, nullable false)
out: 3.8 MPa
